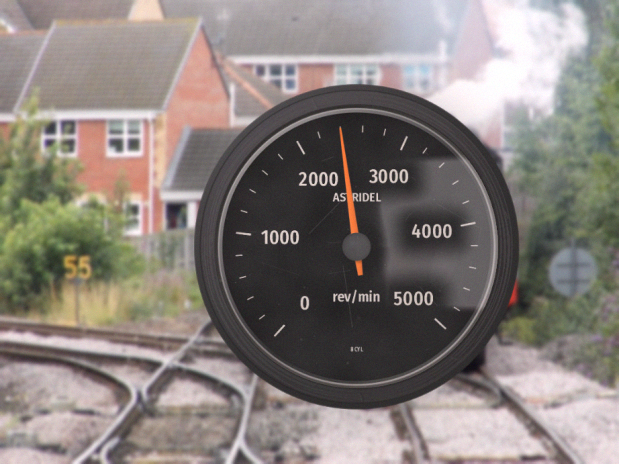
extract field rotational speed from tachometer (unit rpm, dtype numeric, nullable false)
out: 2400 rpm
